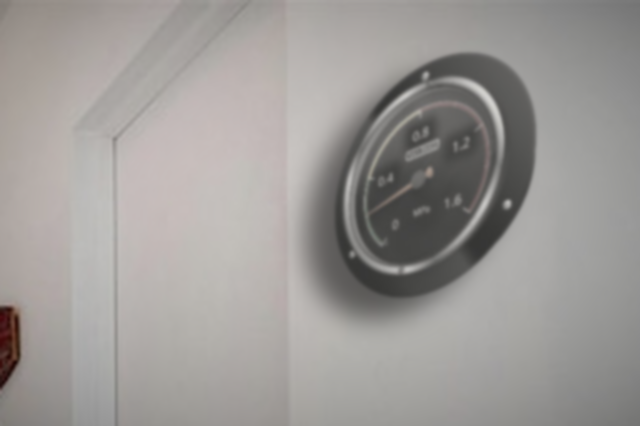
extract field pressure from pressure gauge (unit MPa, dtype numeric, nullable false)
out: 0.2 MPa
